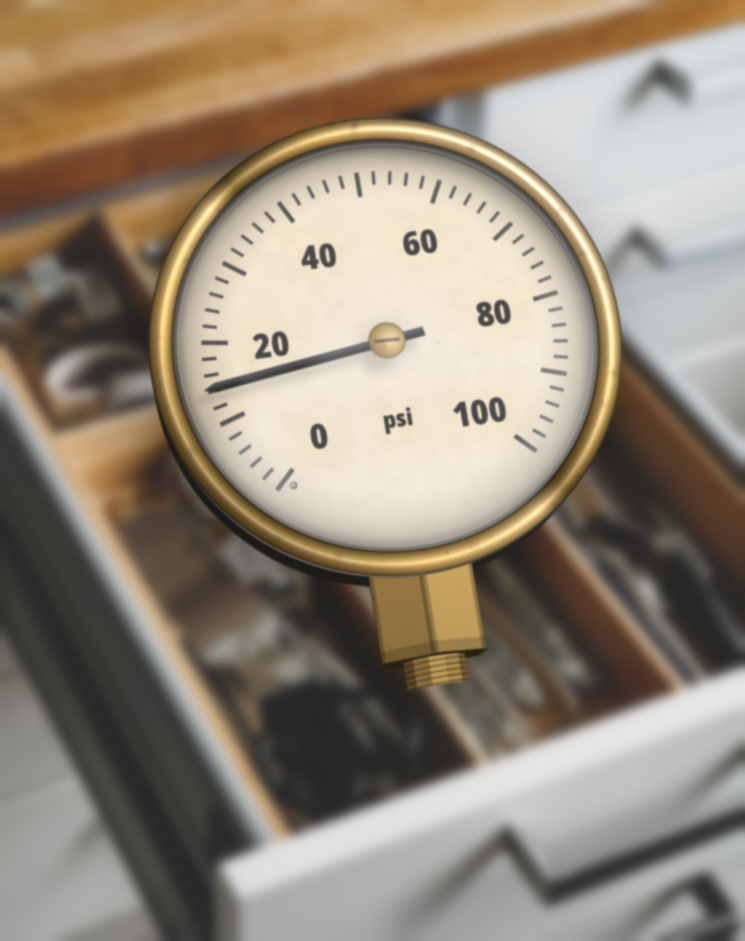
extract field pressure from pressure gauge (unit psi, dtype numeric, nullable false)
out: 14 psi
